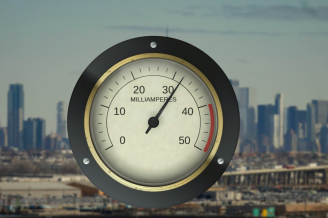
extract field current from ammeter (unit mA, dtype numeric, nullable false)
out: 32 mA
